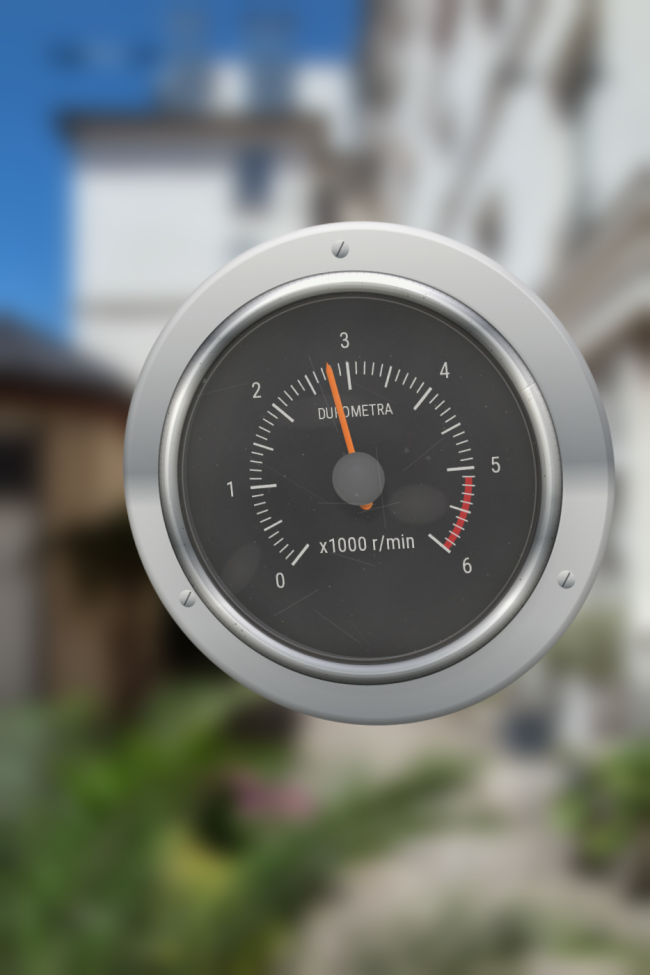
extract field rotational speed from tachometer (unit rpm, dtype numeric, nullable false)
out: 2800 rpm
